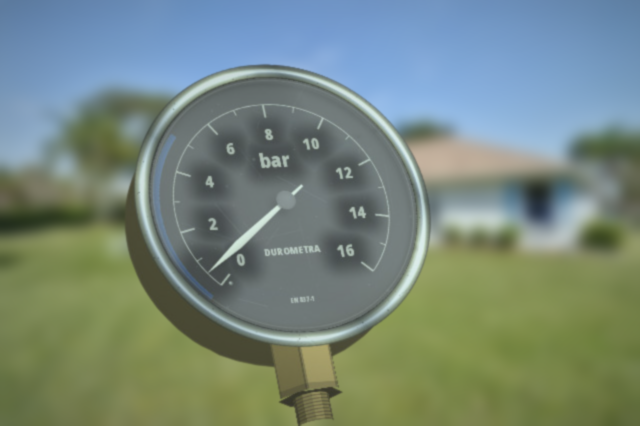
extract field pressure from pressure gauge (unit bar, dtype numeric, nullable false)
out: 0.5 bar
